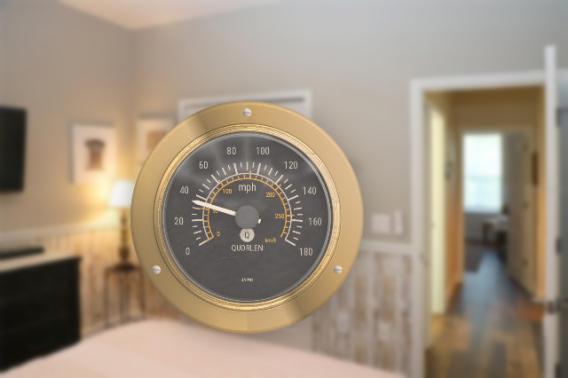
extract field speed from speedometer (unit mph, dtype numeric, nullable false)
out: 35 mph
